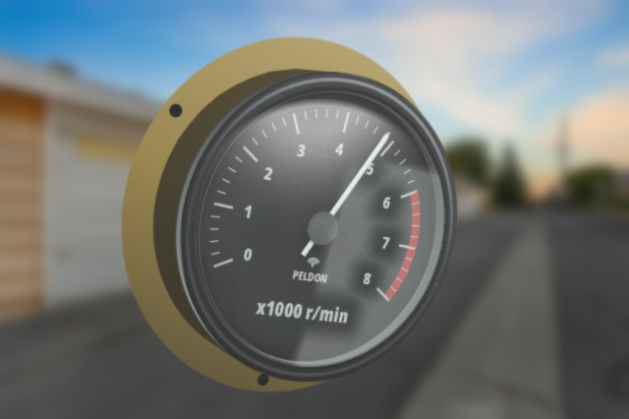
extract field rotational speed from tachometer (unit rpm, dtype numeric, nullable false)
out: 4800 rpm
